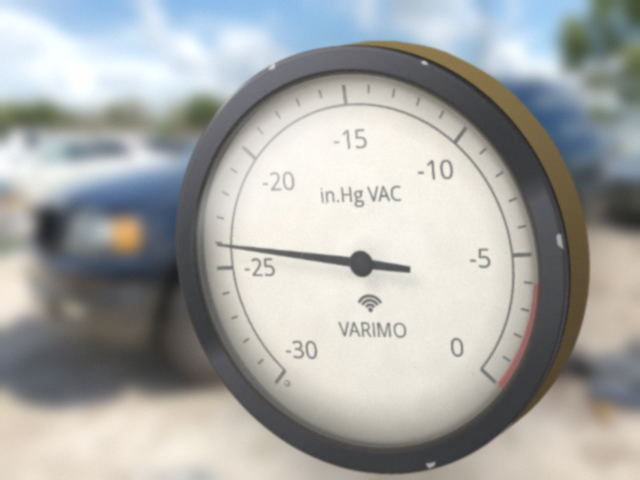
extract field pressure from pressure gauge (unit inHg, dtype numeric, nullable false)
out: -24 inHg
